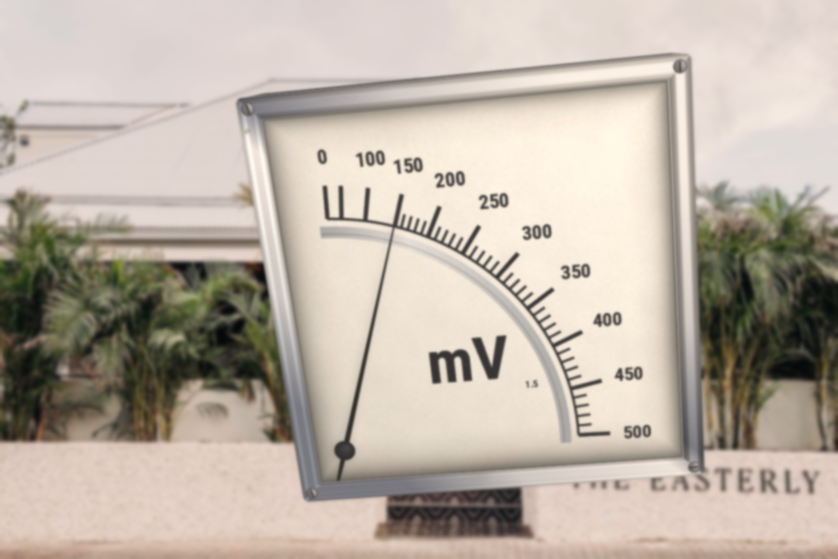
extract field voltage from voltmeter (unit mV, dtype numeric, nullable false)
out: 150 mV
